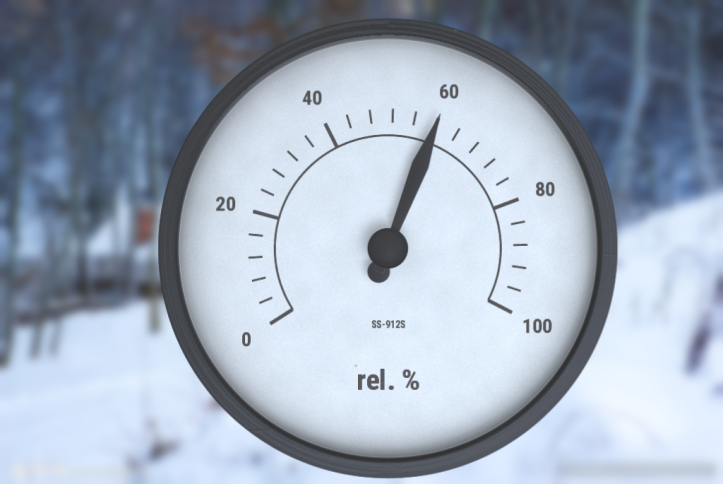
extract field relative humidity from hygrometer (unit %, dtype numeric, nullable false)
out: 60 %
